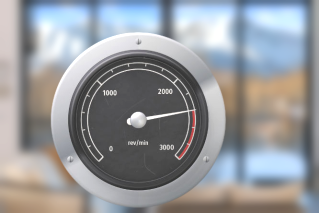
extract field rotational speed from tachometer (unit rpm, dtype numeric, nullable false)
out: 2400 rpm
